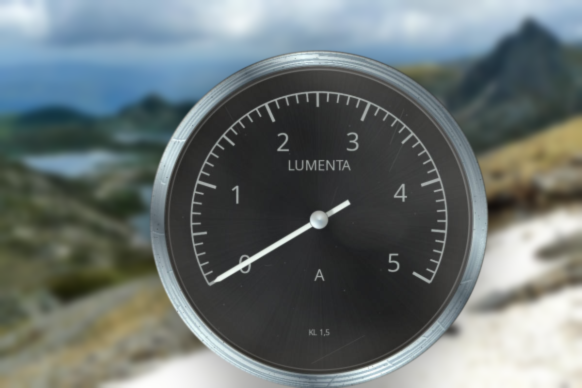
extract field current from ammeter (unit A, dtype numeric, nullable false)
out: 0 A
